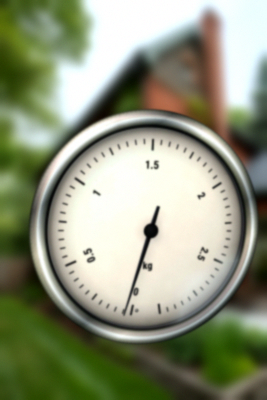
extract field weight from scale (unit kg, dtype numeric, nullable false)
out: 0.05 kg
